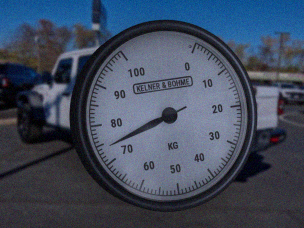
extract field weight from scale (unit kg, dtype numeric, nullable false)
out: 74 kg
